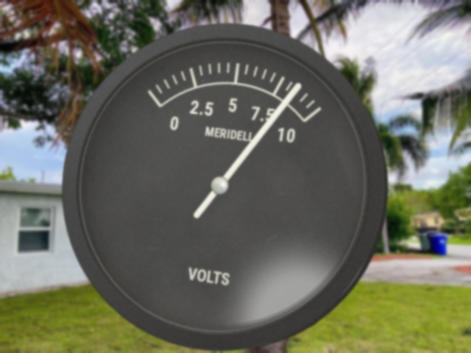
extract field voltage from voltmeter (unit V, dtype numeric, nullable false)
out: 8.5 V
